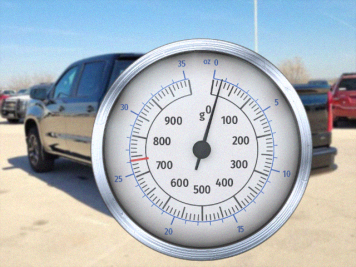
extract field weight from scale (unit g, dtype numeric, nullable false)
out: 20 g
